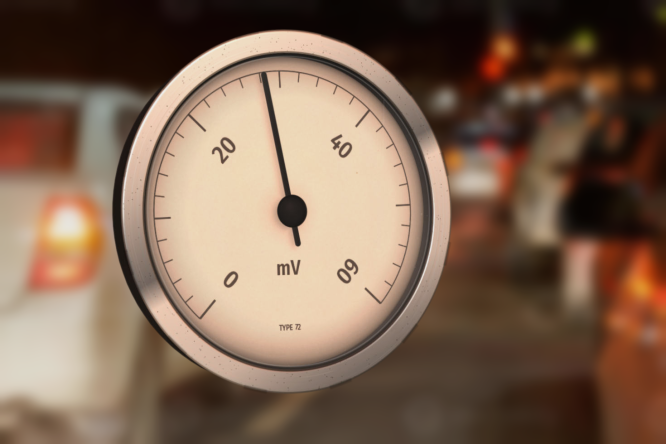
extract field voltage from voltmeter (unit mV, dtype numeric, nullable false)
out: 28 mV
